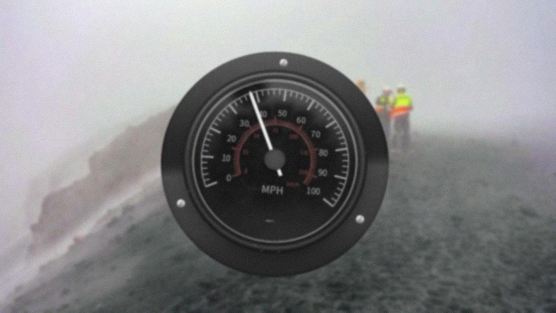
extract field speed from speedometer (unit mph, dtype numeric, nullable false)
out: 38 mph
